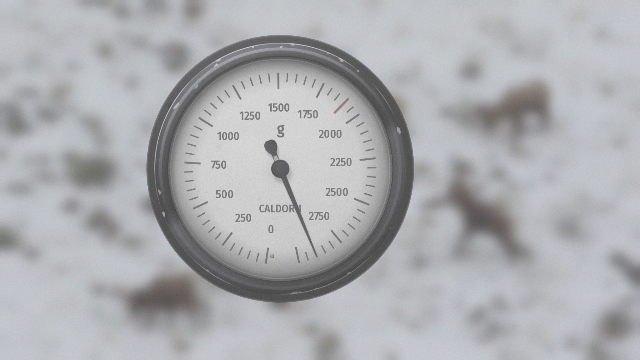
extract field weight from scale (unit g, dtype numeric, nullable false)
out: 2900 g
